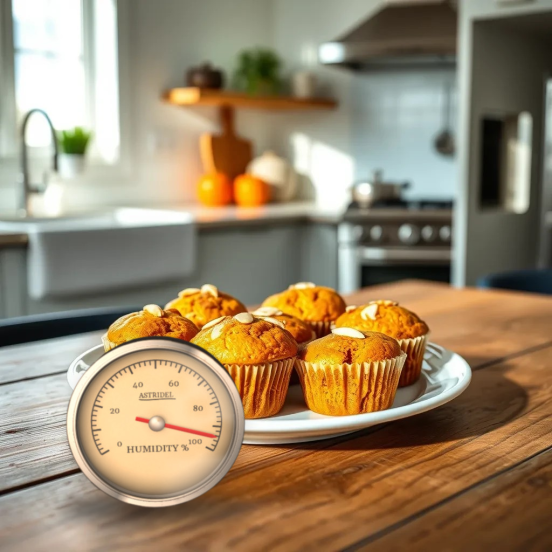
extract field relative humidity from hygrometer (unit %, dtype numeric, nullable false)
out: 94 %
